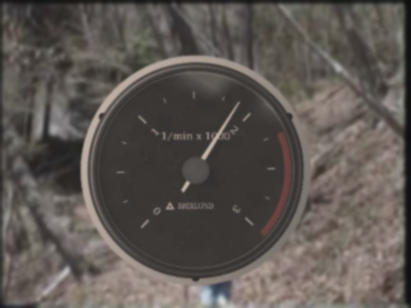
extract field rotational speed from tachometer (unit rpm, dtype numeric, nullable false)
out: 1875 rpm
